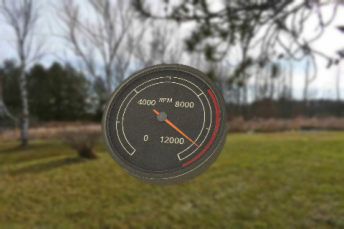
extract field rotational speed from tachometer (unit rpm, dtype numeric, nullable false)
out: 11000 rpm
